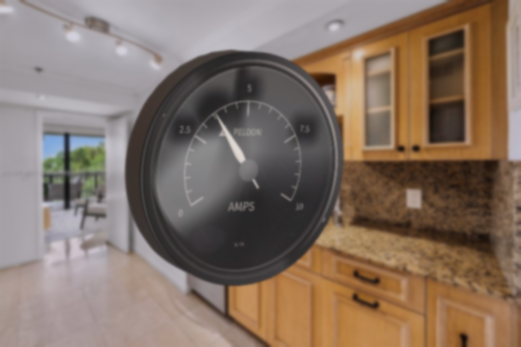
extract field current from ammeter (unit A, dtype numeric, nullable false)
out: 3.5 A
